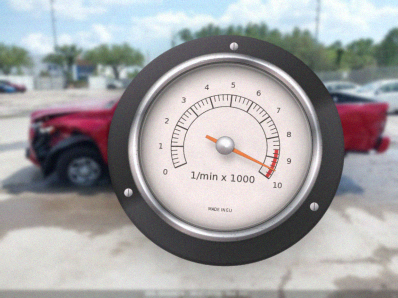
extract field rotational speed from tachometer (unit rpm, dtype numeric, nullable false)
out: 9600 rpm
